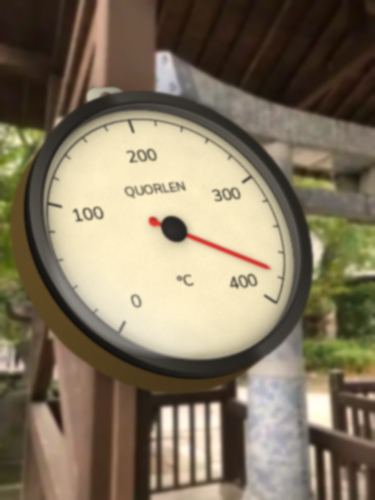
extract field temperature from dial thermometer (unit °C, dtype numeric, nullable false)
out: 380 °C
